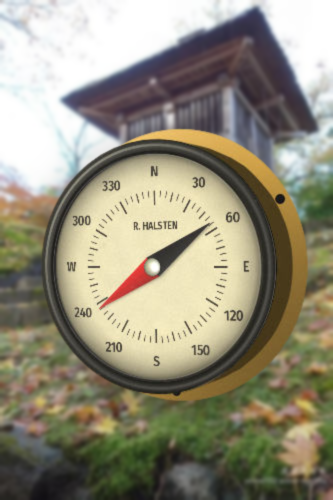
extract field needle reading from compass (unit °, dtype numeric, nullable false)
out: 235 °
